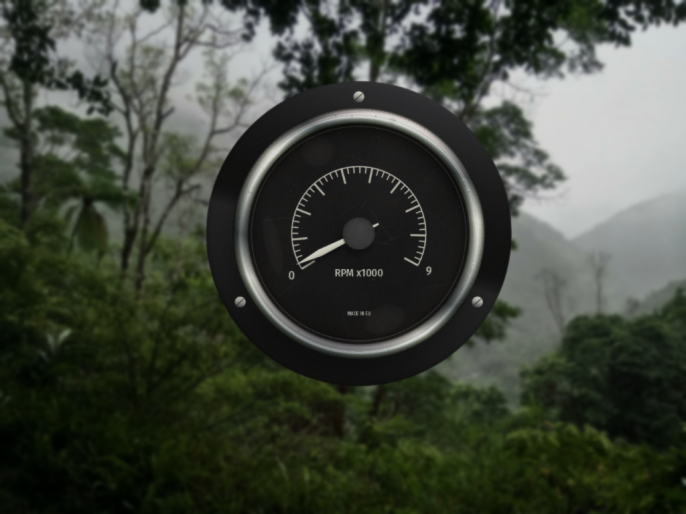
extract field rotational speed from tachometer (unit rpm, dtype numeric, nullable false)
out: 200 rpm
